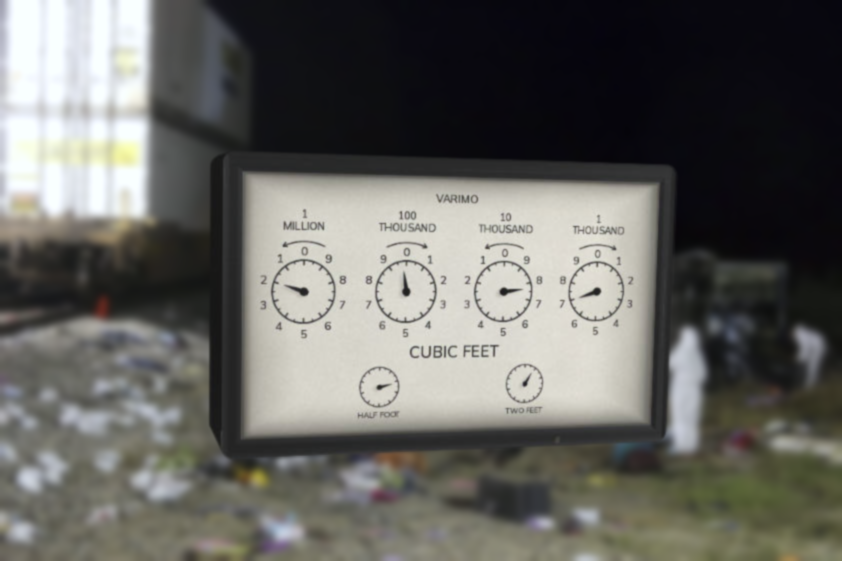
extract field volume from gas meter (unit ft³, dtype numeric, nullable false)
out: 197700 ft³
